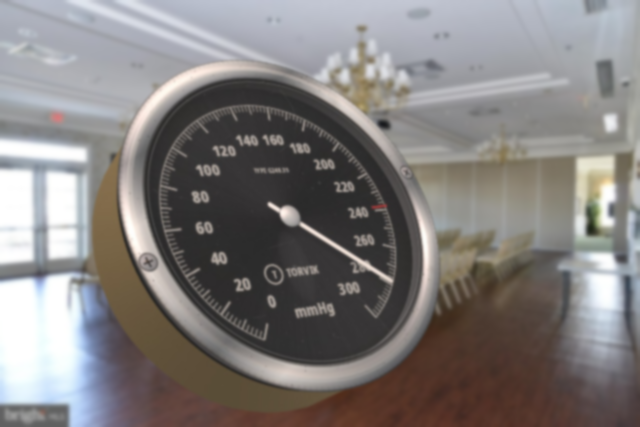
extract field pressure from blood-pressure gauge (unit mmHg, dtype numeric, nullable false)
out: 280 mmHg
